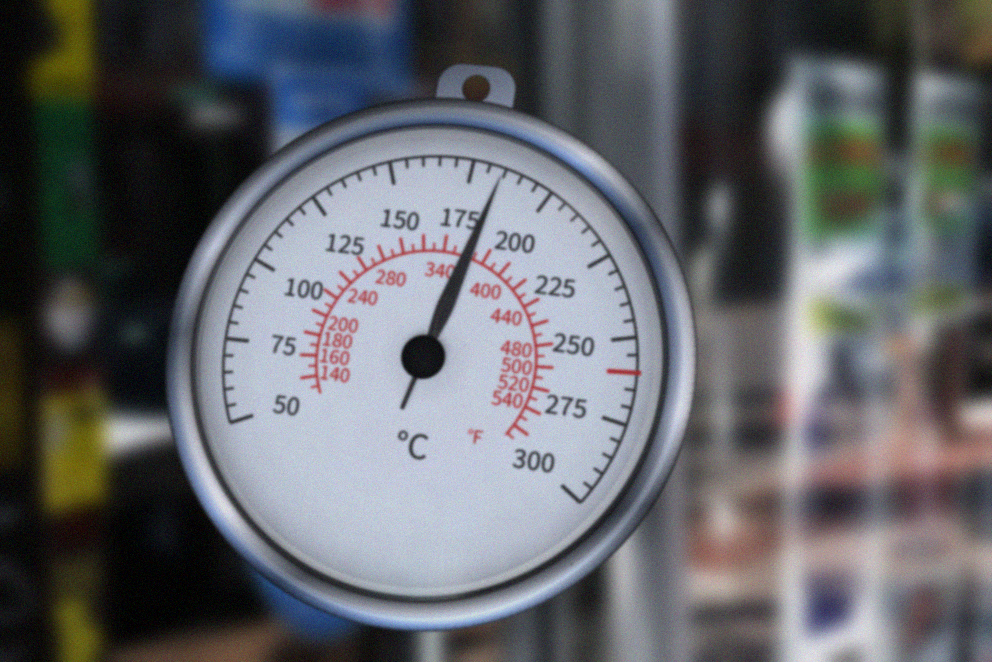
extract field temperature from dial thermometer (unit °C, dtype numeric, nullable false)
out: 185 °C
